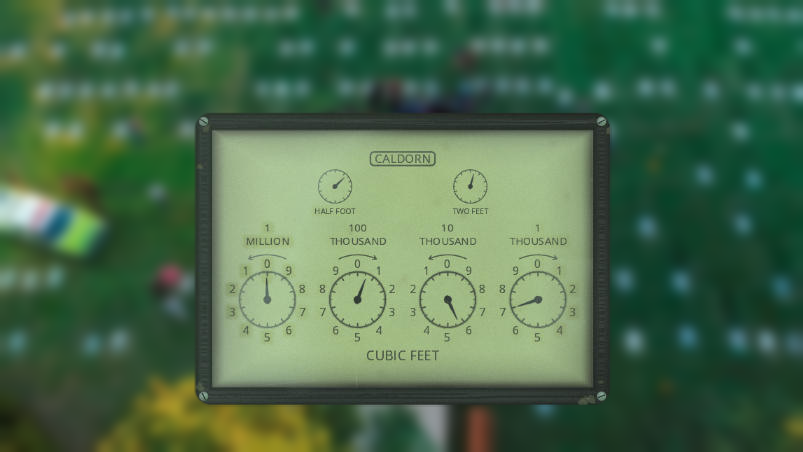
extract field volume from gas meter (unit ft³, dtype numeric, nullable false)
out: 5700 ft³
